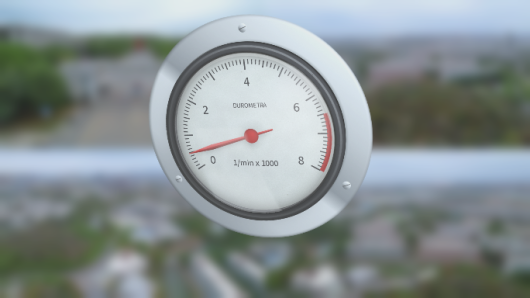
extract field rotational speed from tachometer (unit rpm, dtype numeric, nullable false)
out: 500 rpm
